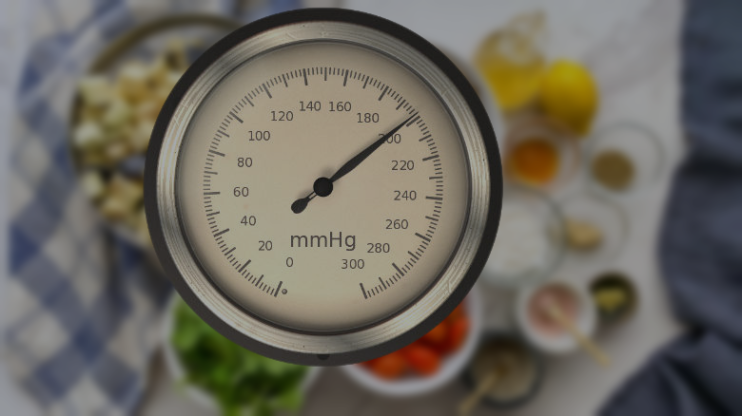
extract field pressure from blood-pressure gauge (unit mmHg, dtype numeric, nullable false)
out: 198 mmHg
